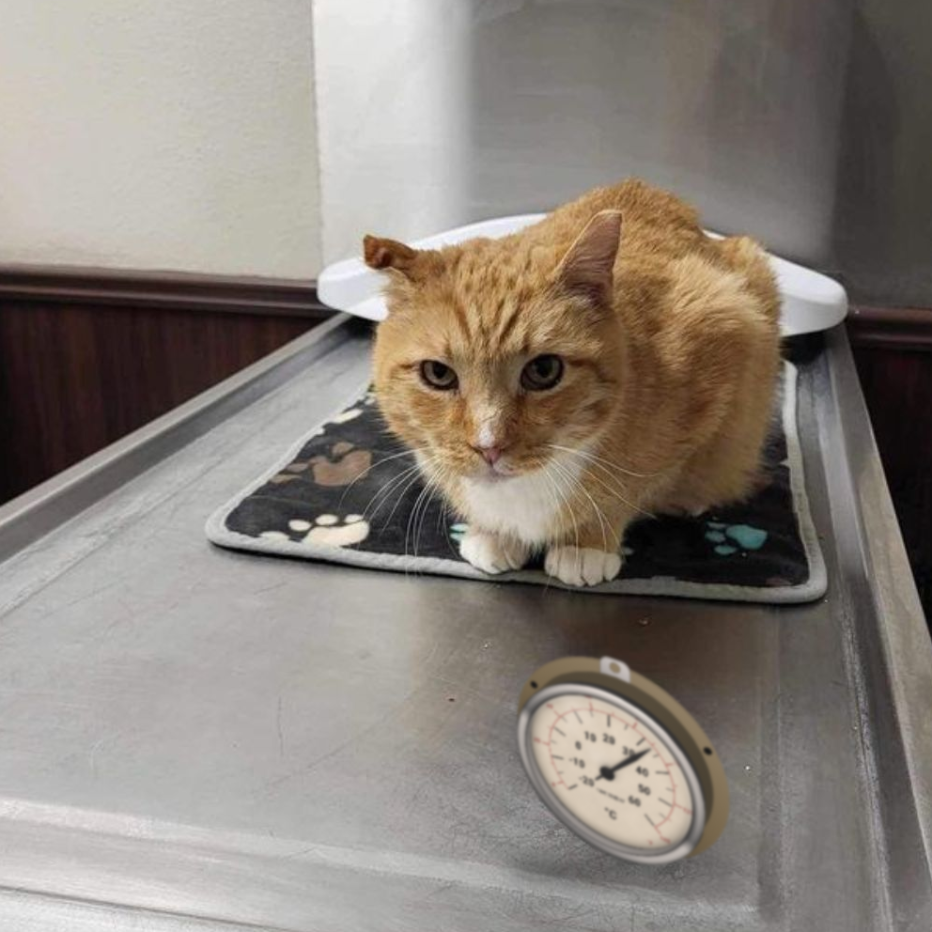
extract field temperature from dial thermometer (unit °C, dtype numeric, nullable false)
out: 32.5 °C
